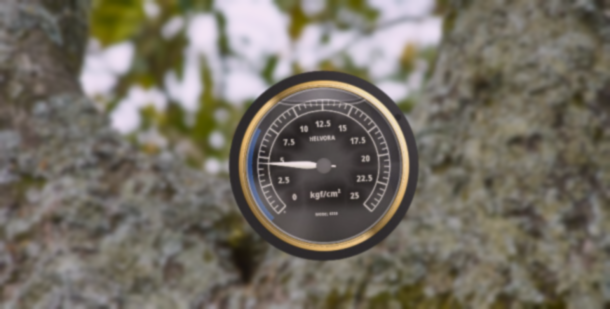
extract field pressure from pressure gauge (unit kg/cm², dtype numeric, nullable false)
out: 4.5 kg/cm²
